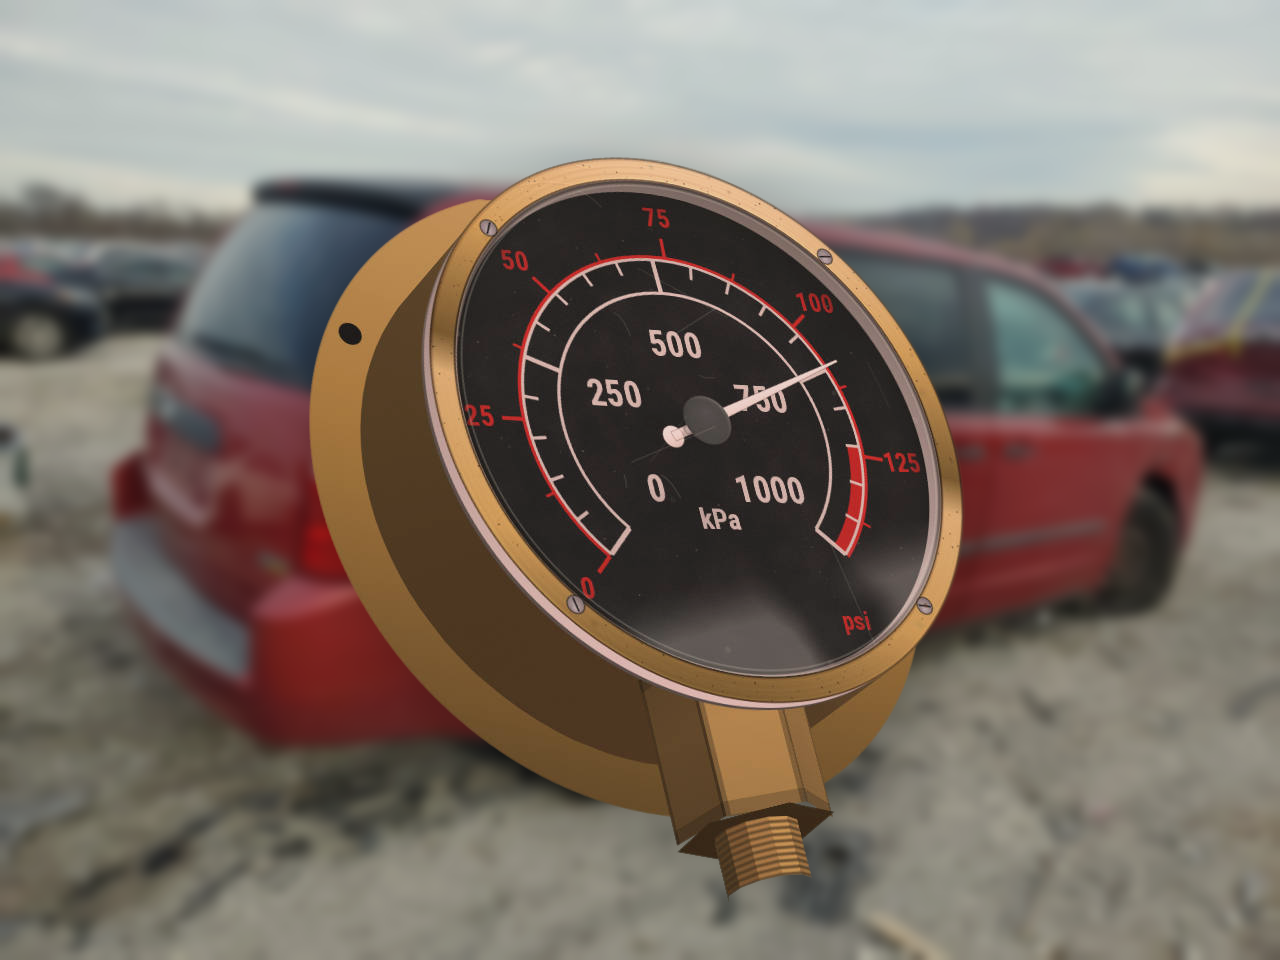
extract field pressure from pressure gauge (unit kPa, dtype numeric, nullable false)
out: 750 kPa
